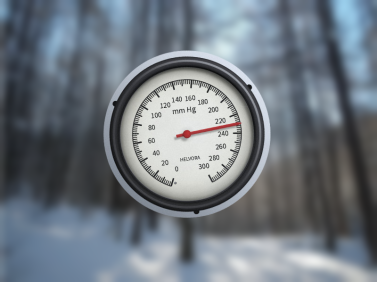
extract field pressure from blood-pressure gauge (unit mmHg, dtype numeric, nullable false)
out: 230 mmHg
